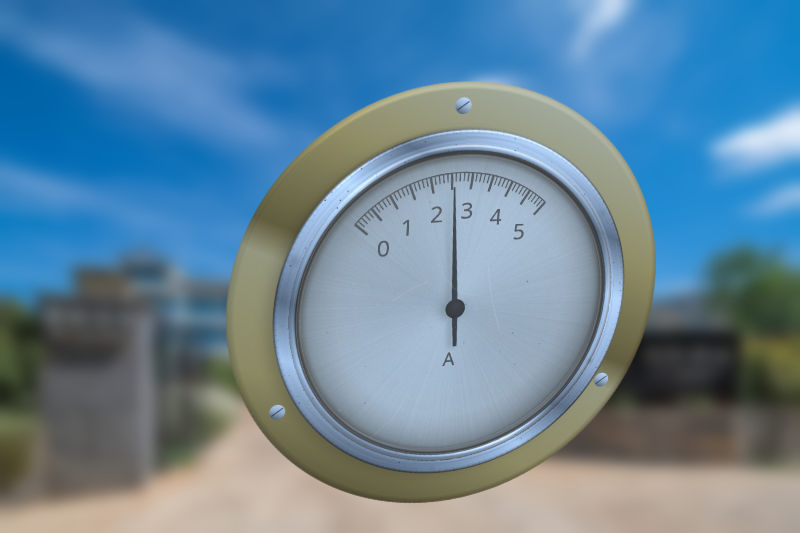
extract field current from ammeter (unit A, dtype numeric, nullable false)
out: 2.5 A
